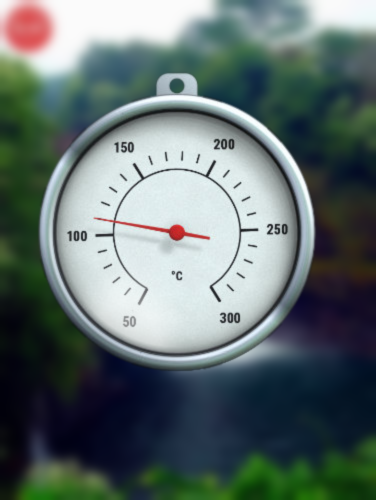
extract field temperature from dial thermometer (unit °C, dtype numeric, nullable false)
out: 110 °C
